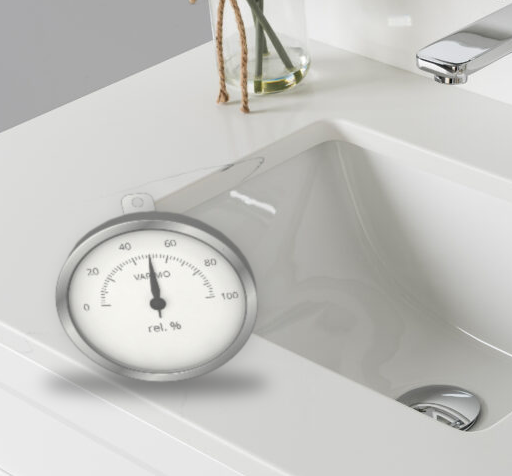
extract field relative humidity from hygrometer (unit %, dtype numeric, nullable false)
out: 50 %
